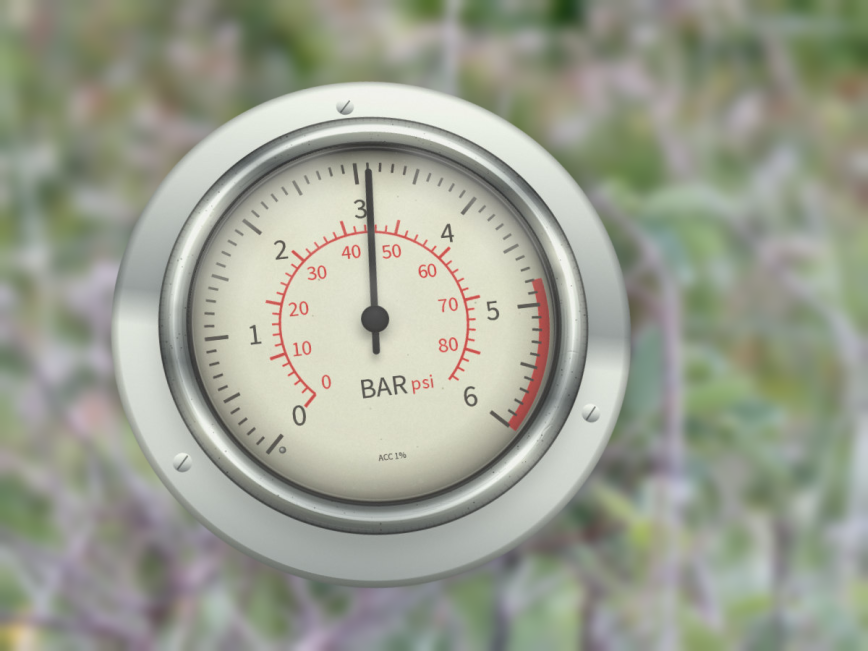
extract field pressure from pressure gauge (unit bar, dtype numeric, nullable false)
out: 3.1 bar
